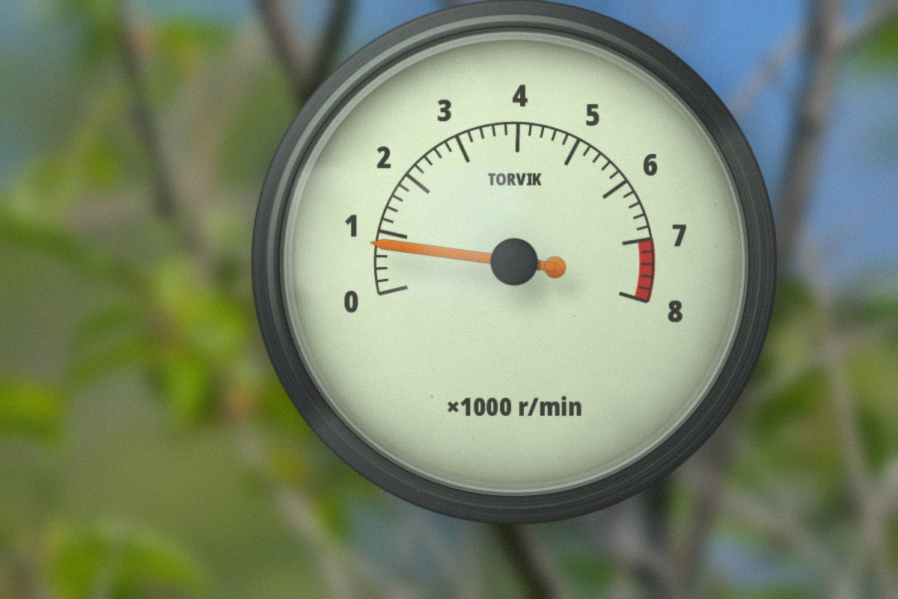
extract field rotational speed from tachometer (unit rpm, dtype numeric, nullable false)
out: 800 rpm
